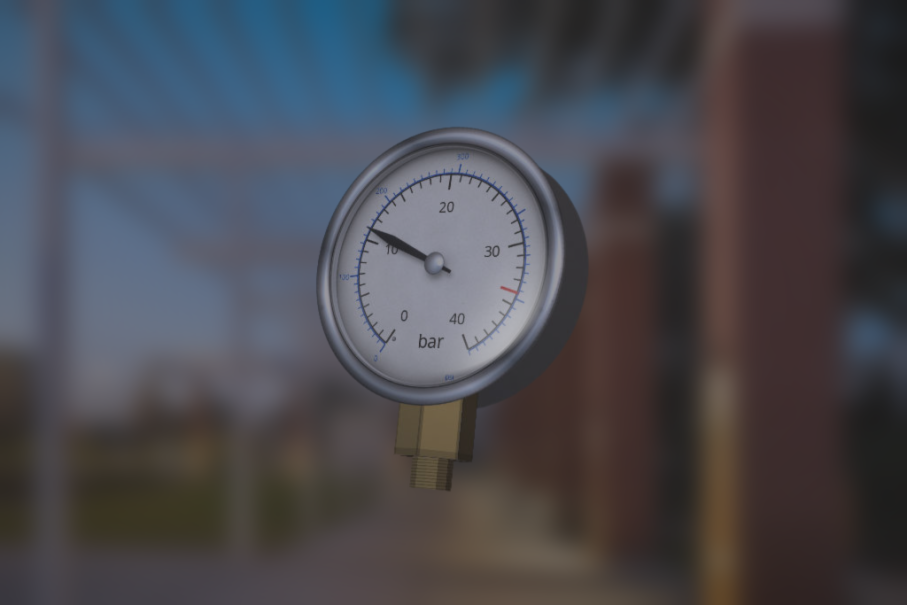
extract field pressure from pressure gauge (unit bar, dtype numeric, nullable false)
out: 11 bar
